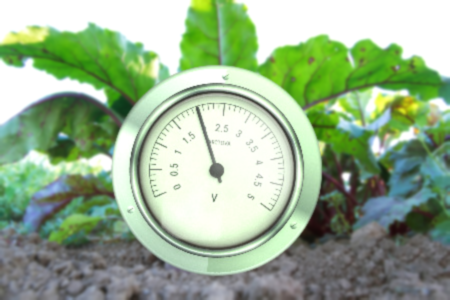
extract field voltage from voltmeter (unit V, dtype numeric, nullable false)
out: 2 V
